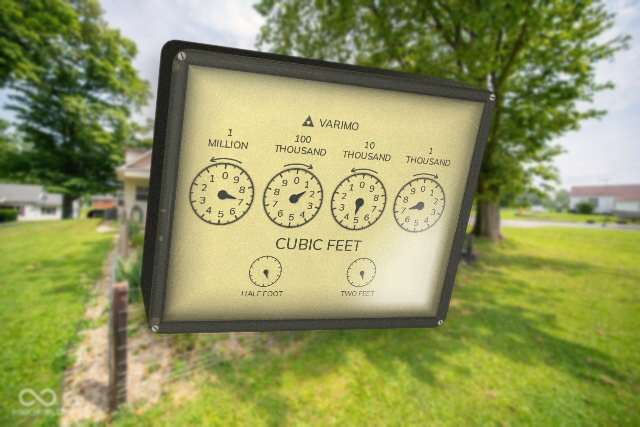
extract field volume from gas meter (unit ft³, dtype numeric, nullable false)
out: 714700 ft³
